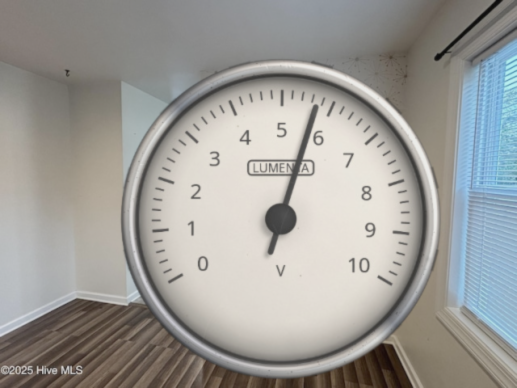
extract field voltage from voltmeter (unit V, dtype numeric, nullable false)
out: 5.7 V
